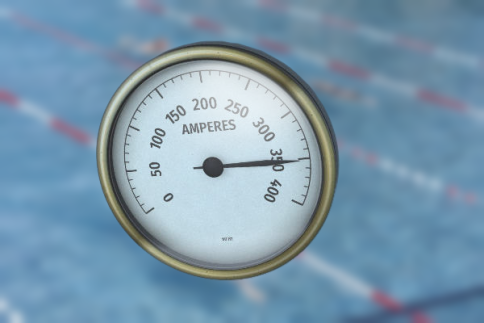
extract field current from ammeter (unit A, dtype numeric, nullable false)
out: 350 A
